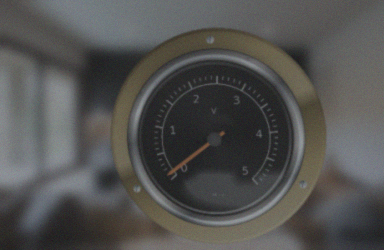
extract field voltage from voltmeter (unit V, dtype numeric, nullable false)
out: 0.1 V
